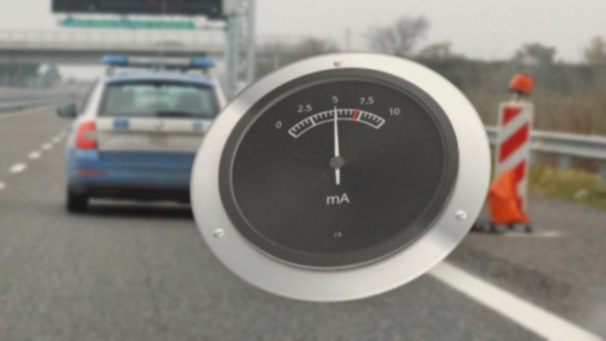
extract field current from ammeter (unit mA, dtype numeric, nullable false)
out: 5 mA
